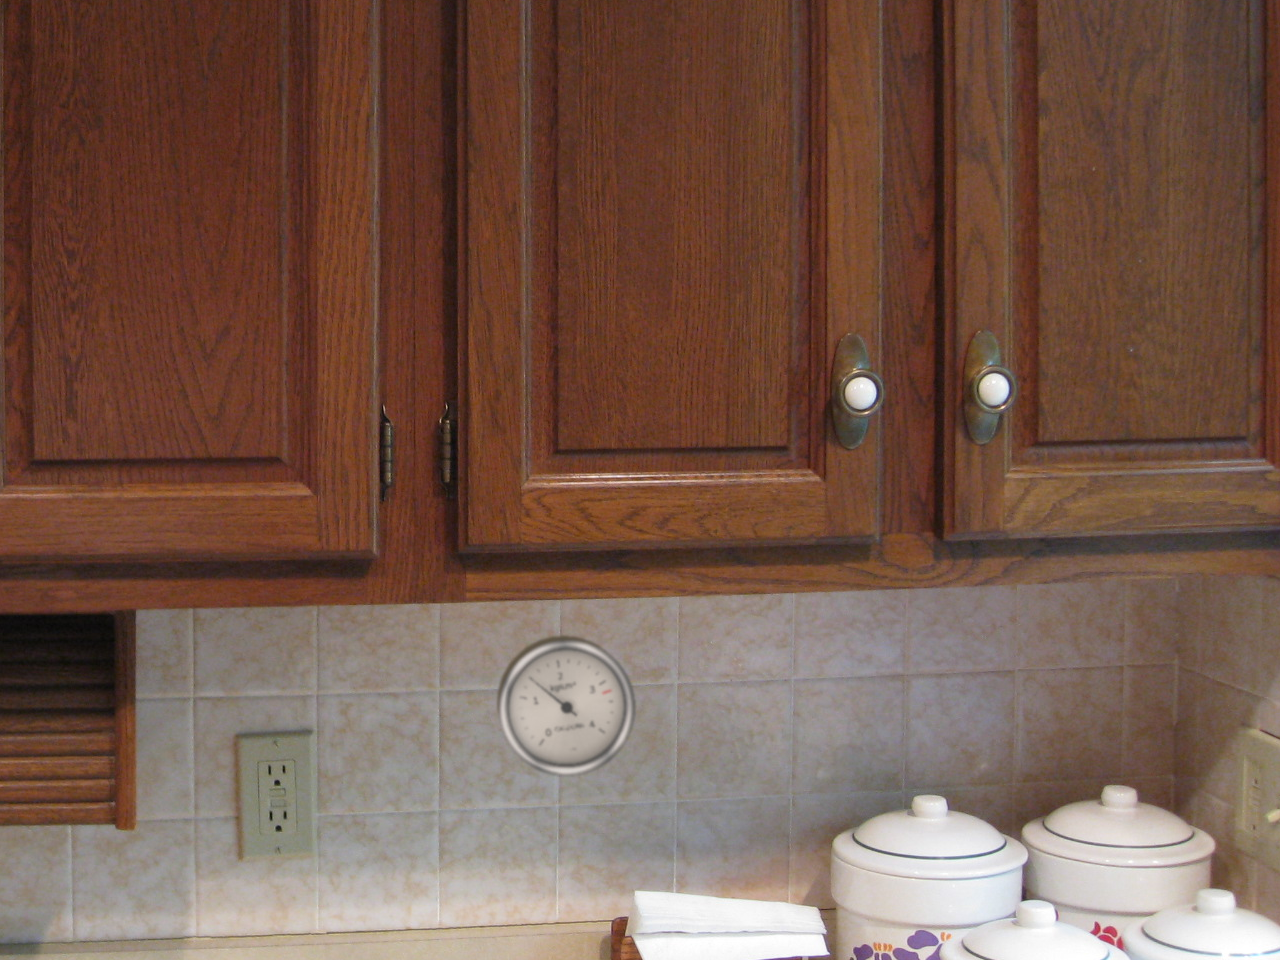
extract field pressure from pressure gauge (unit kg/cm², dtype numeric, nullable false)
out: 1.4 kg/cm²
